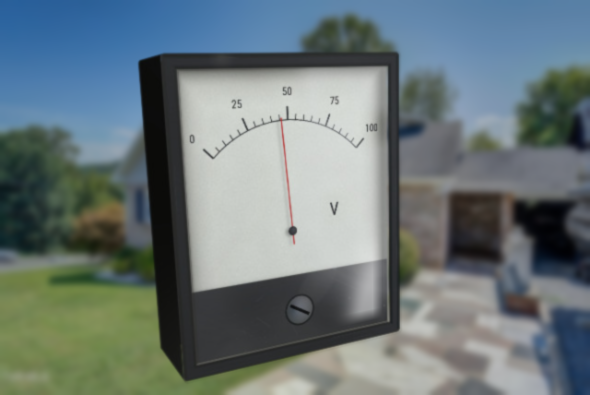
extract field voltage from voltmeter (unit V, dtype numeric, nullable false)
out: 45 V
